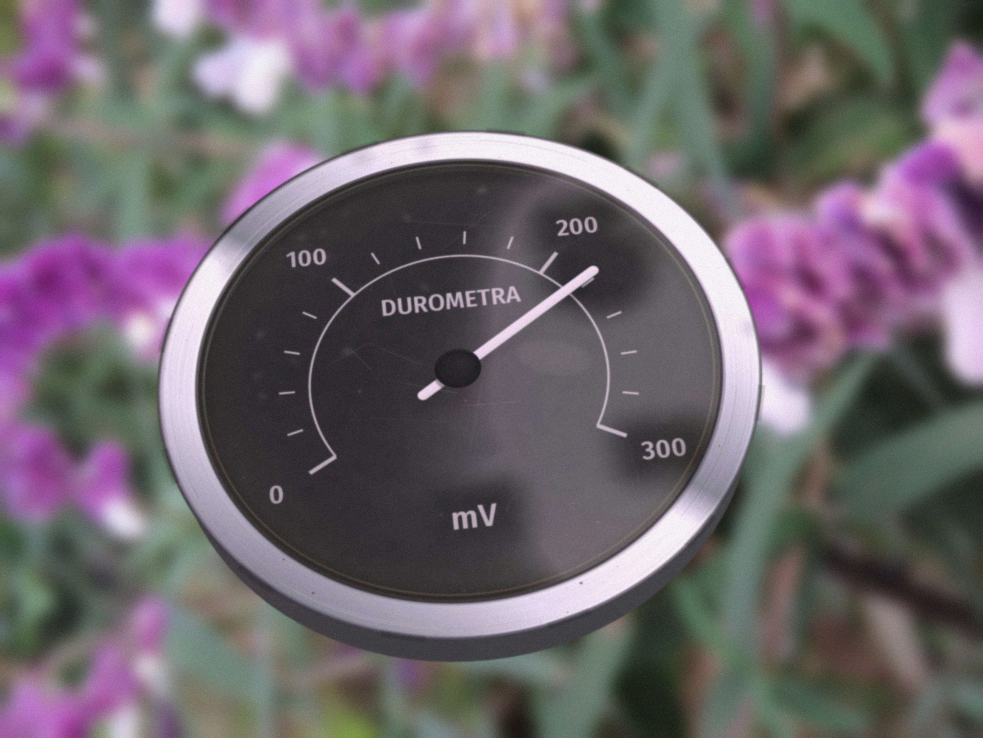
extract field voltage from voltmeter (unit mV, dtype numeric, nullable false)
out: 220 mV
